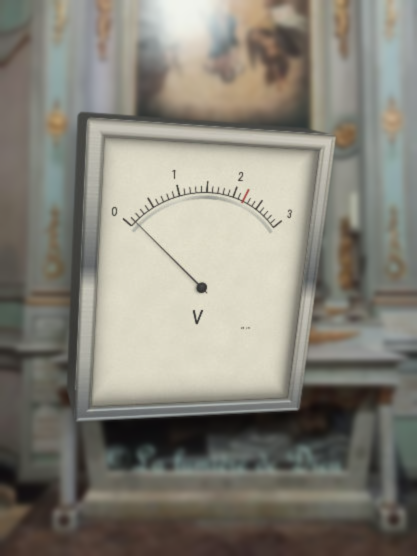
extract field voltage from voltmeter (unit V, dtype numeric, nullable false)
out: 0.1 V
